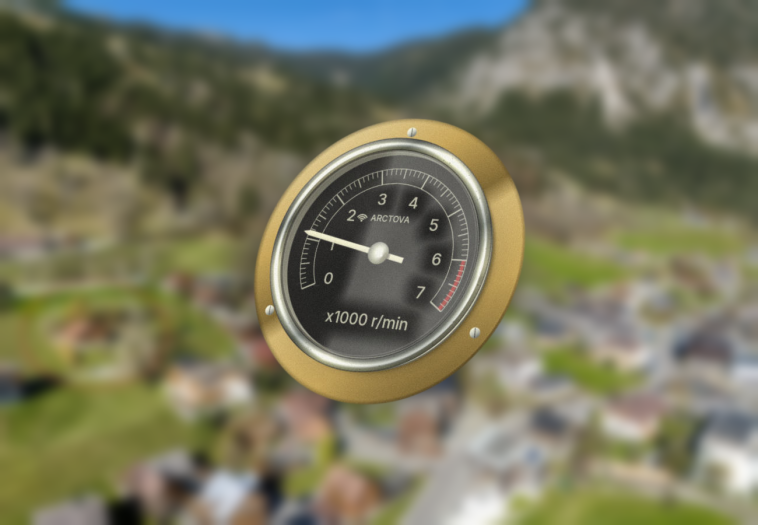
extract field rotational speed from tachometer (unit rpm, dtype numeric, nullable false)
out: 1100 rpm
